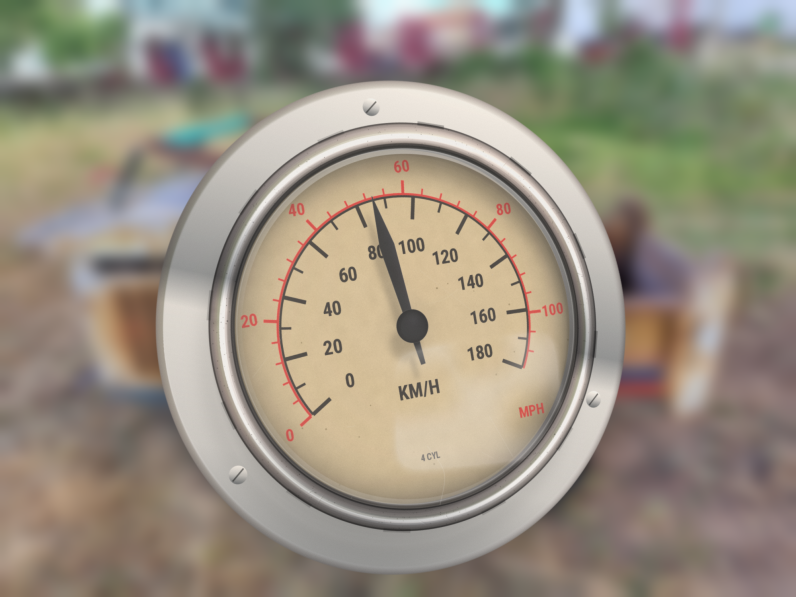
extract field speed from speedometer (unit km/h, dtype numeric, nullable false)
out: 85 km/h
